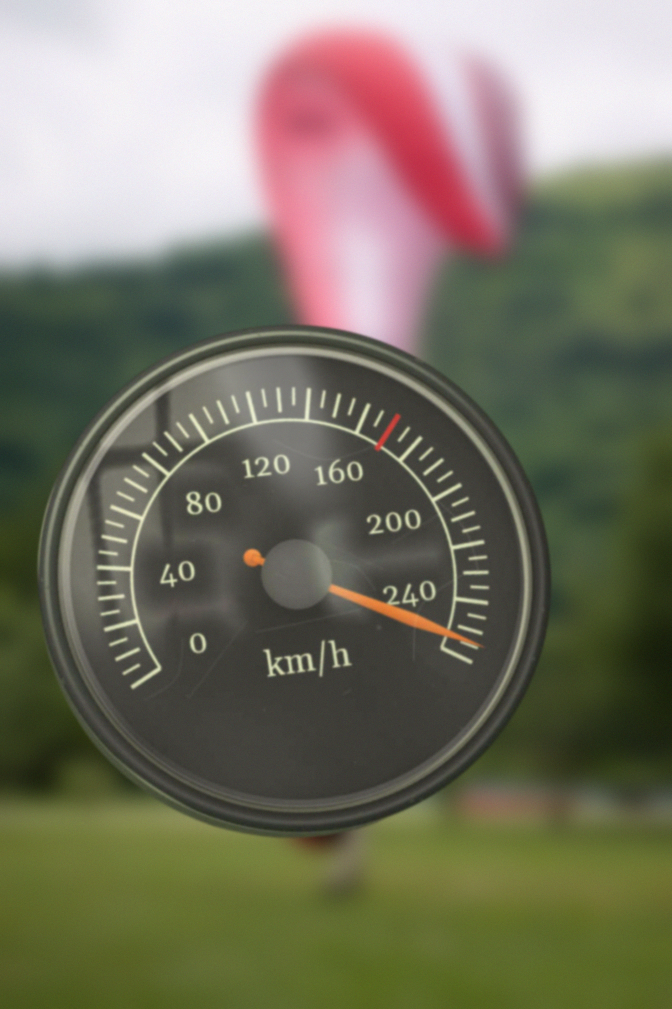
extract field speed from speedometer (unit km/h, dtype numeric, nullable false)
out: 255 km/h
